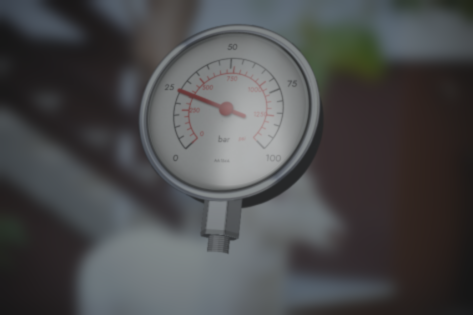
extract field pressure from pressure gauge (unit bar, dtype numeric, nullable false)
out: 25 bar
